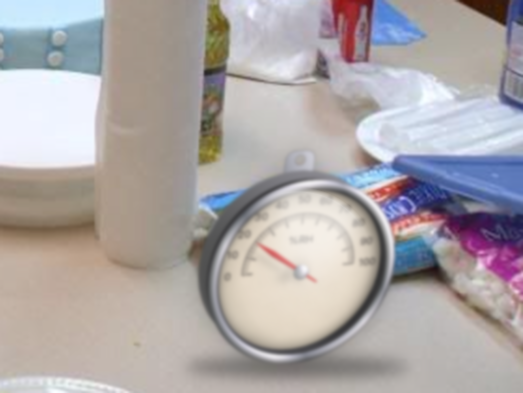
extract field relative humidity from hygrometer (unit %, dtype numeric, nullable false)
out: 20 %
